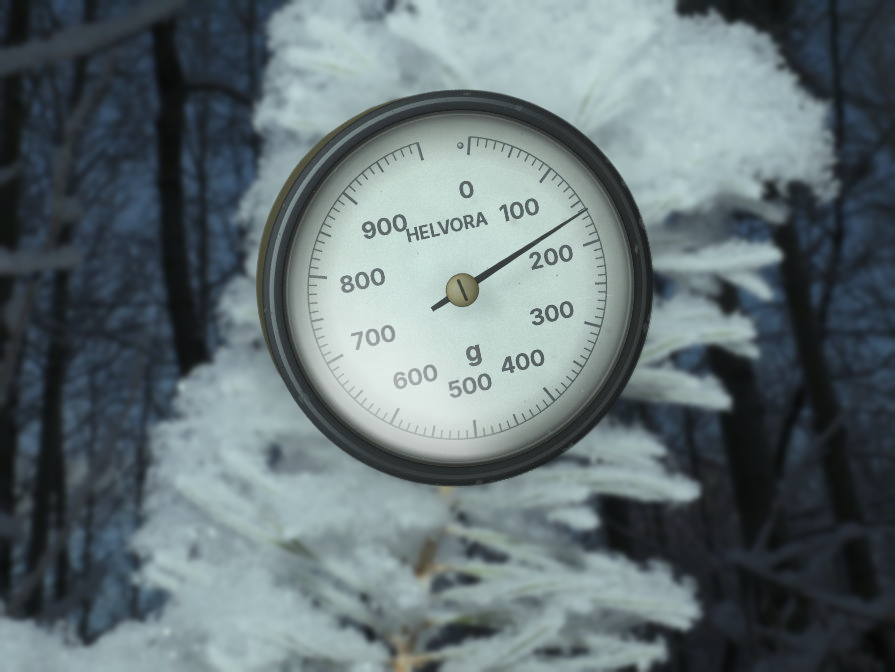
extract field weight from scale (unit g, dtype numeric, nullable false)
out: 160 g
